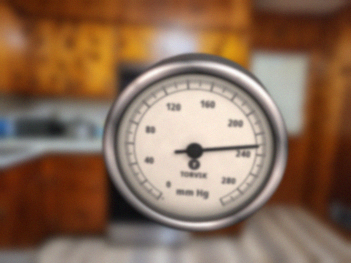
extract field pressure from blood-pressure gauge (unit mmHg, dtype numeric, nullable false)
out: 230 mmHg
